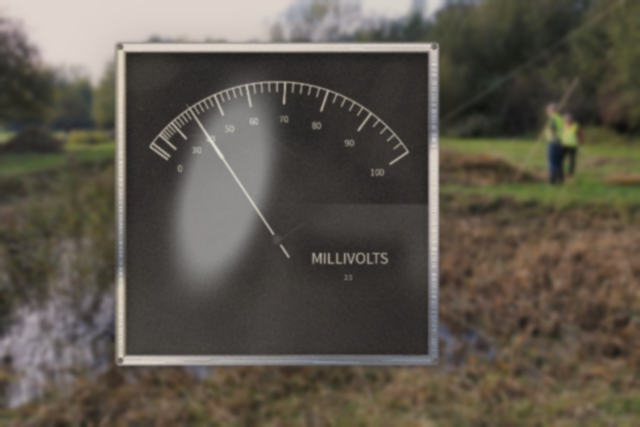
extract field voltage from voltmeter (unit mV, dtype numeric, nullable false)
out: 40 mV
